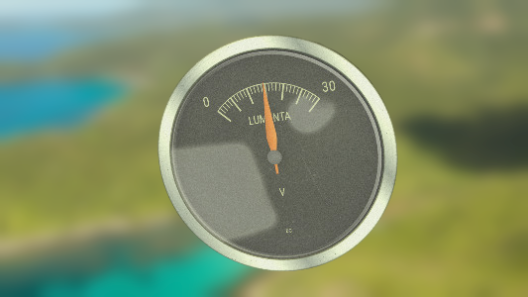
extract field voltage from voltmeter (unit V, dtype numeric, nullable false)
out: 15 V
